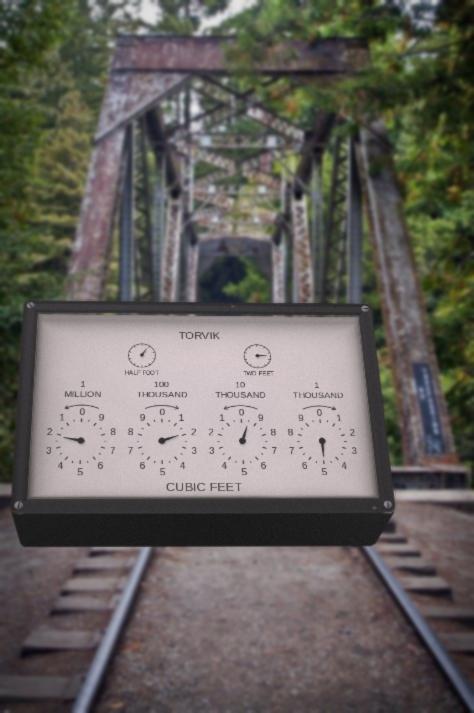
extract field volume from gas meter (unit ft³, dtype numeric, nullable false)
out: 219500 ft³
